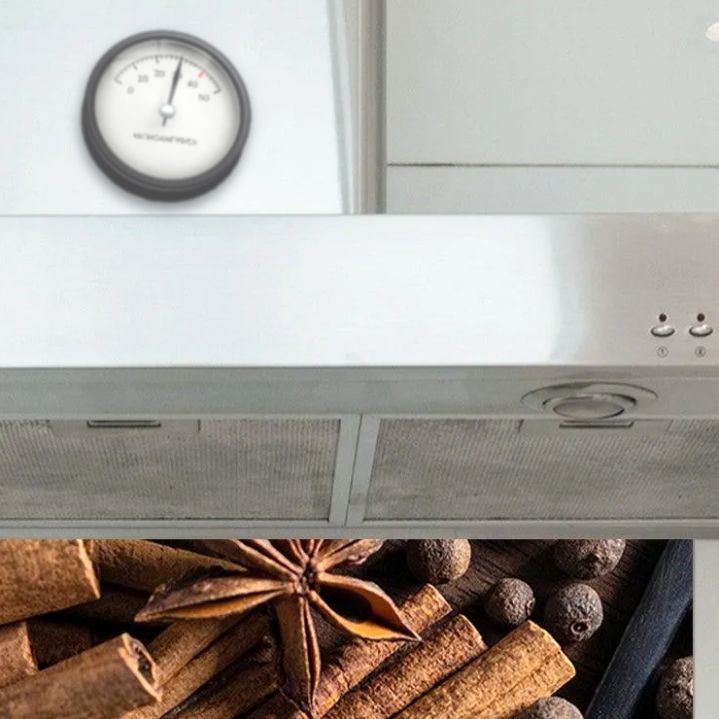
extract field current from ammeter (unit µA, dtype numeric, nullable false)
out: 30 µA
